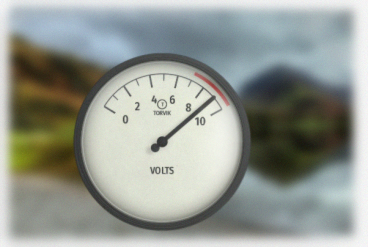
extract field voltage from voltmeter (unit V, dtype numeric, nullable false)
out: 9 V
